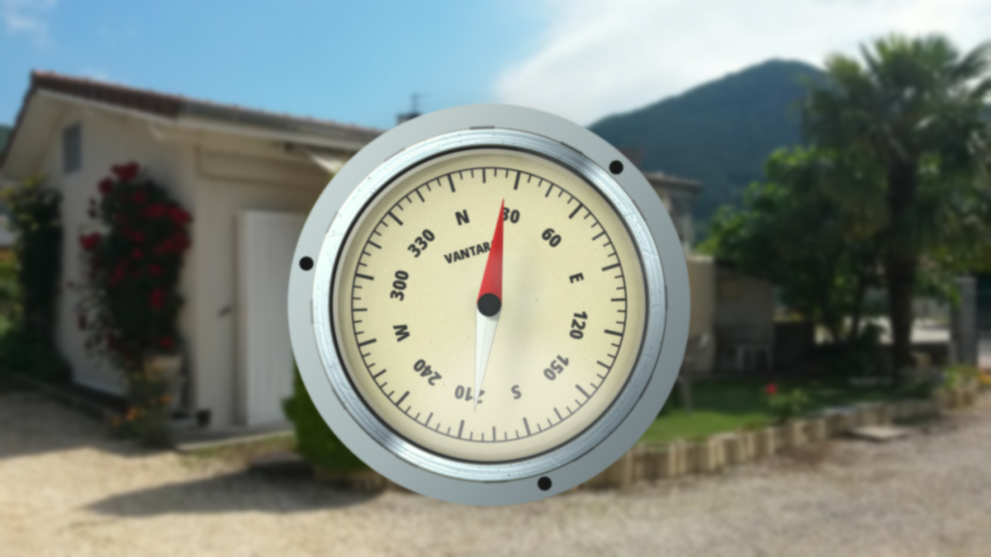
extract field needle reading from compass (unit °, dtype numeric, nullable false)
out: 25 °
